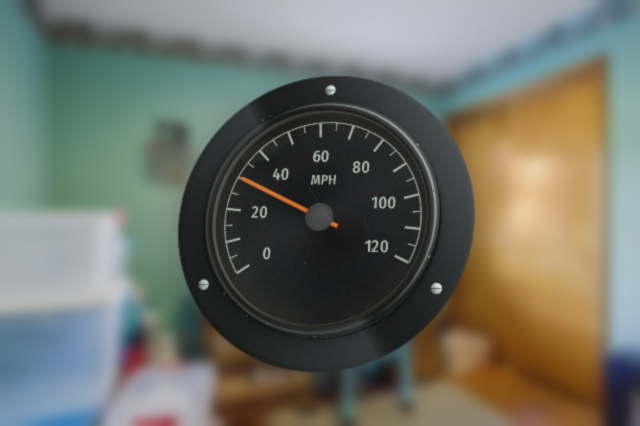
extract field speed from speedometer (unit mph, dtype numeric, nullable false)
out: 30 mph
